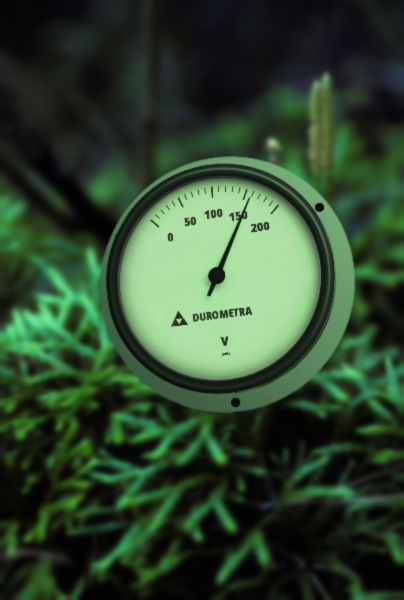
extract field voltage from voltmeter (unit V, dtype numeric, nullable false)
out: 160 V
